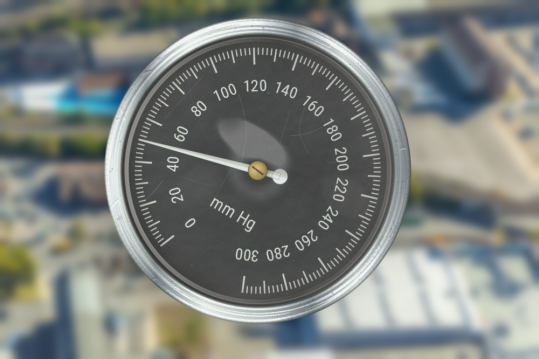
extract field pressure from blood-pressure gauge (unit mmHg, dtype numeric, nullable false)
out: 50 mmHg
